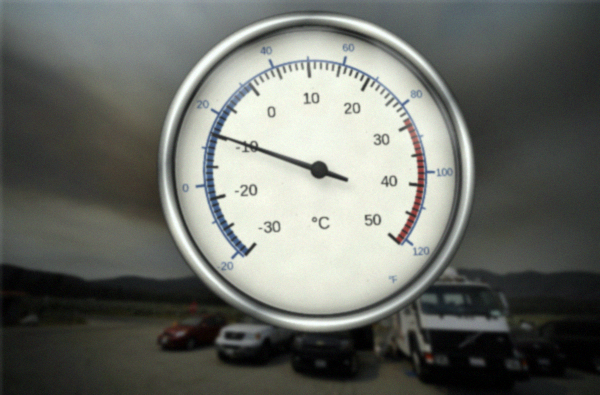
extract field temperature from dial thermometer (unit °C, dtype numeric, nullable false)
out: -10 °C
